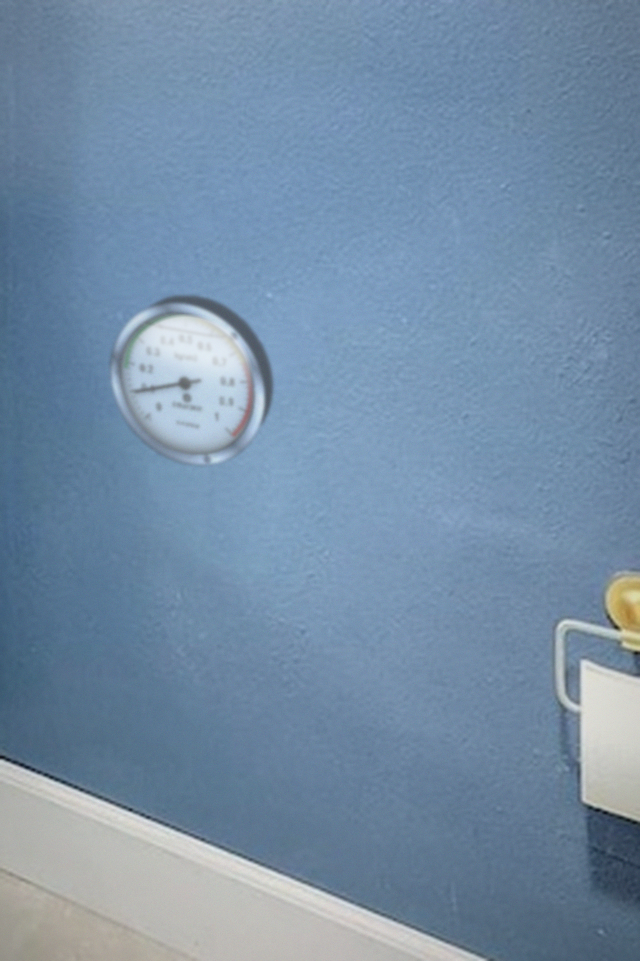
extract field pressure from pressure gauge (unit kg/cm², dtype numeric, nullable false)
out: 0.1 kg/cm²
